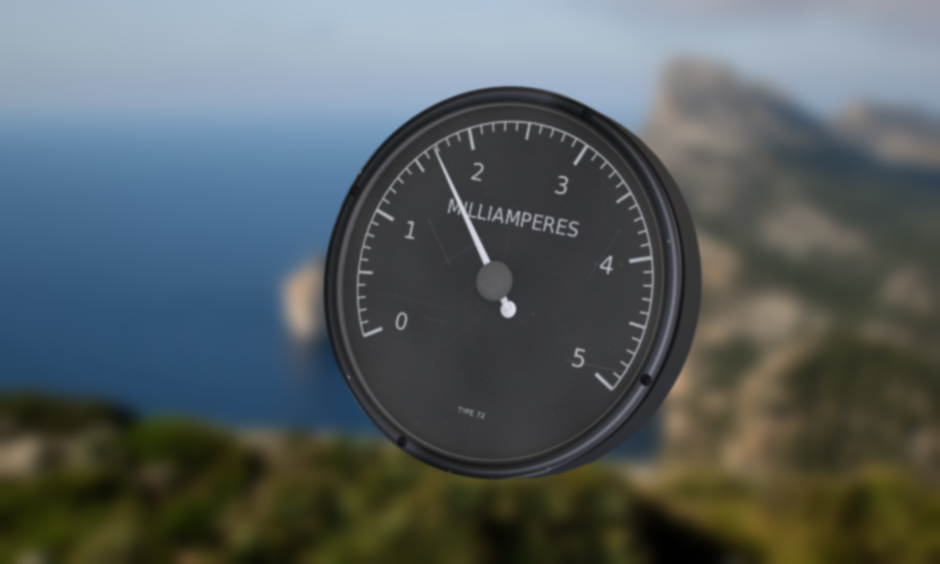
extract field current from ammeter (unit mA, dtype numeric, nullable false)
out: 1.7 mA
